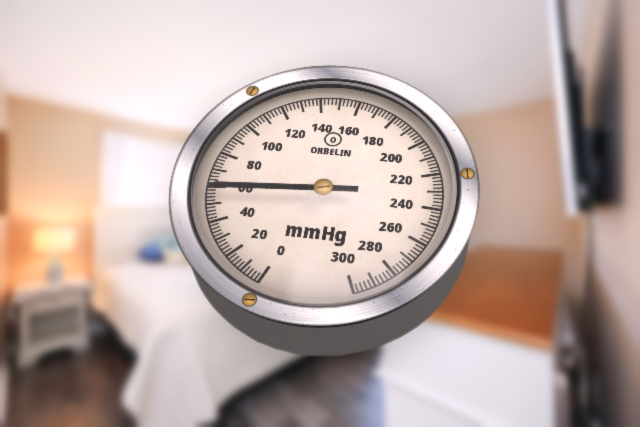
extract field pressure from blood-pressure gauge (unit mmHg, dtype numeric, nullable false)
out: 60 mmHg
